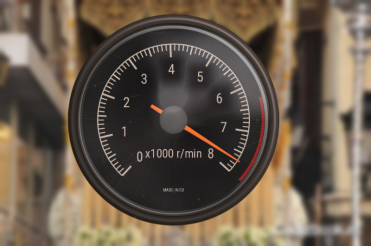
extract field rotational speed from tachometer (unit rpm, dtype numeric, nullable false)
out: 7700 rpm
